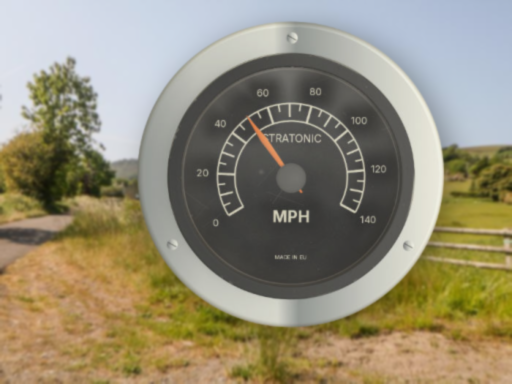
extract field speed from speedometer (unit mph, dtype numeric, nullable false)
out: 50 mph
